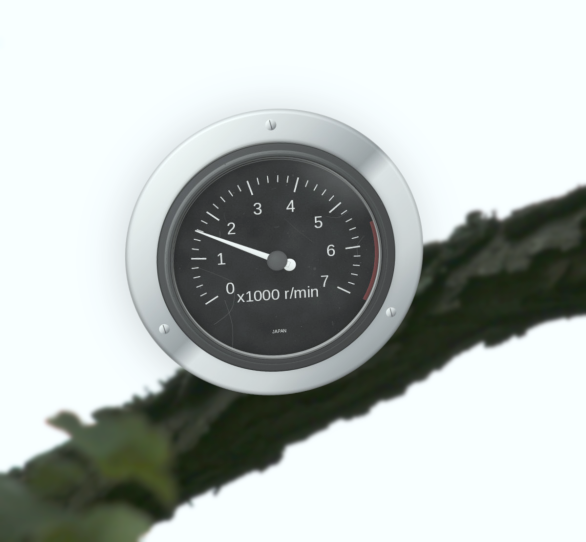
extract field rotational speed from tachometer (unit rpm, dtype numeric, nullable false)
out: 1600 rpm
